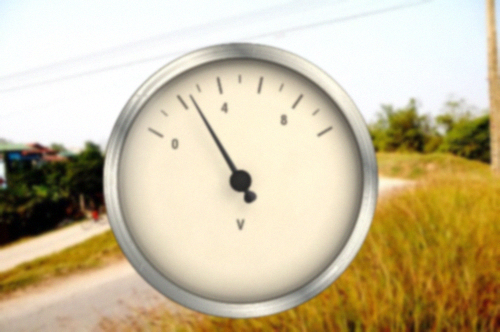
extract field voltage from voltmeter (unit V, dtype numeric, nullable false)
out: 2.5 V
